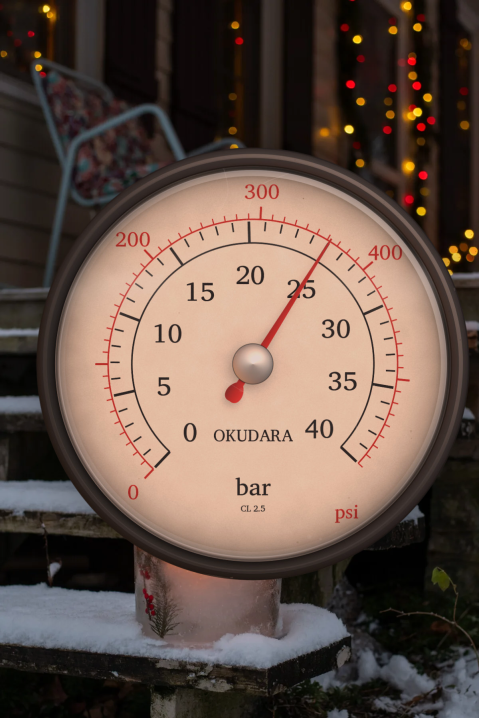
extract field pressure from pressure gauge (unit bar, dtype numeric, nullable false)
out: 25 bar
